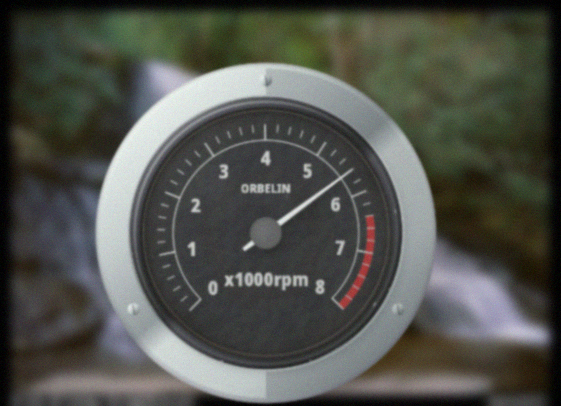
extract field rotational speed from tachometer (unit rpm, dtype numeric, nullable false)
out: 5600 rpm
